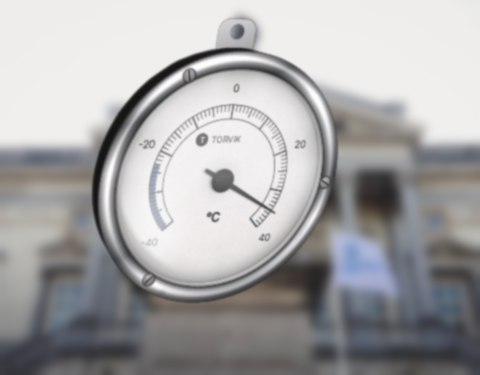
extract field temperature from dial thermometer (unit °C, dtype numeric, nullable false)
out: 35 °C
